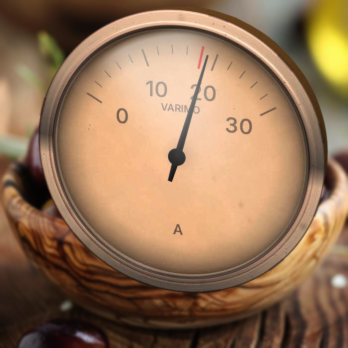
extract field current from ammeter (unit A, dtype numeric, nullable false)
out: 19 A
